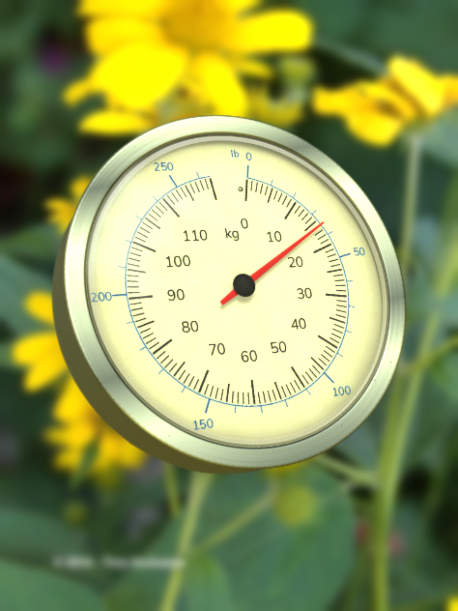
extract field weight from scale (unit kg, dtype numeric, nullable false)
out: 16 kg
